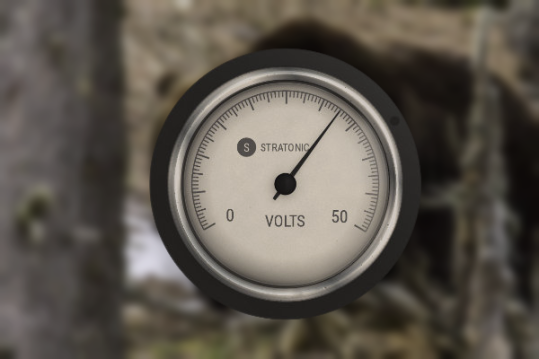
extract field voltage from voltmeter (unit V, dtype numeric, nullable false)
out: 32.5 V
